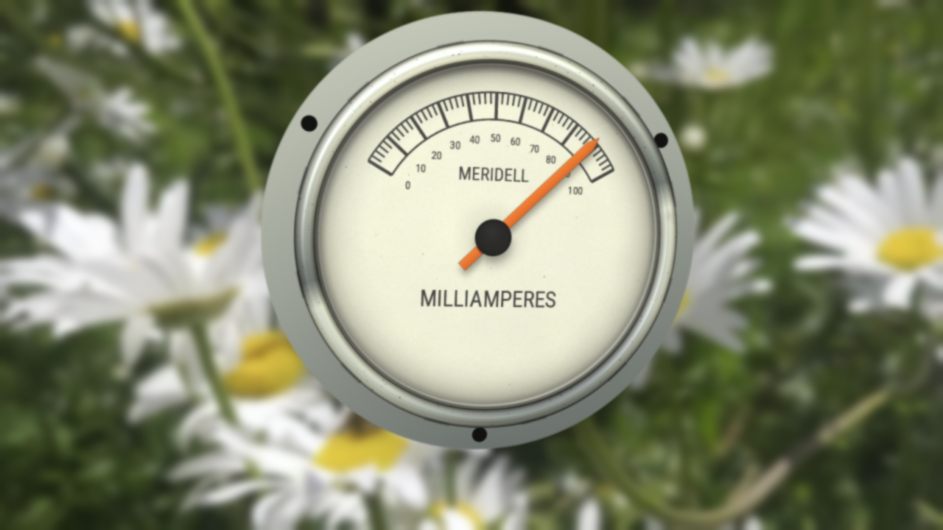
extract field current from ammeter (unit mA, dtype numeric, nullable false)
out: 88 mA
